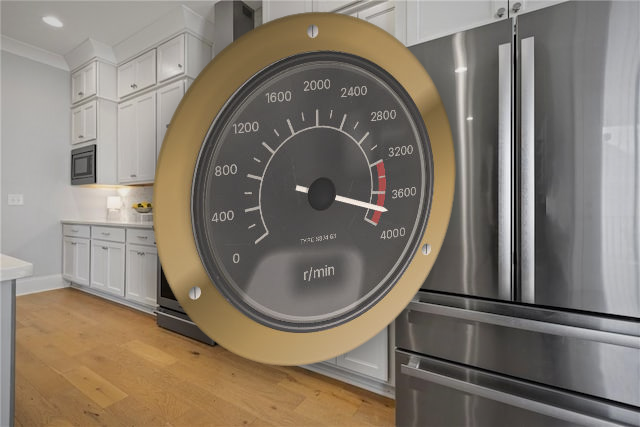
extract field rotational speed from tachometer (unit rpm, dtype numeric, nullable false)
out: 3800 rpm
